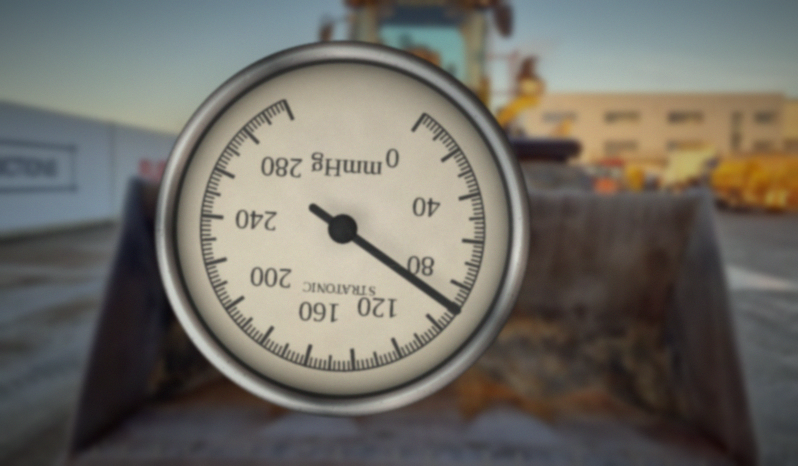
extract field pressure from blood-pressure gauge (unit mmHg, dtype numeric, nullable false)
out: 90 mmHg
